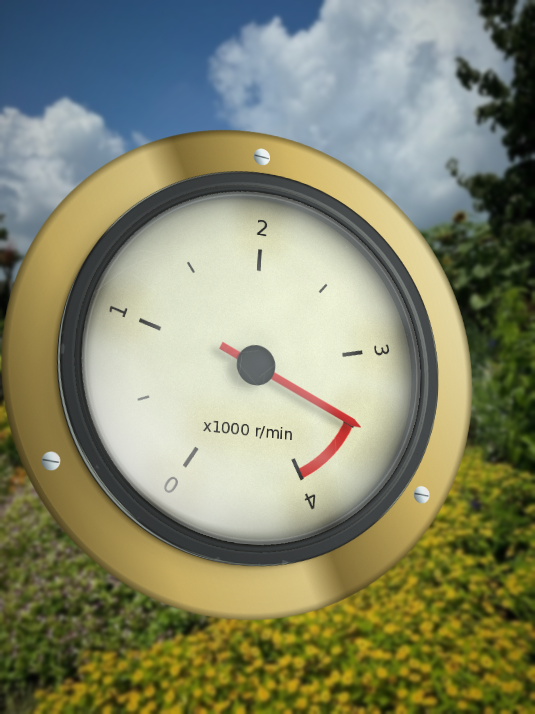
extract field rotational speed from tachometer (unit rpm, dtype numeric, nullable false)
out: 3500 rpm
